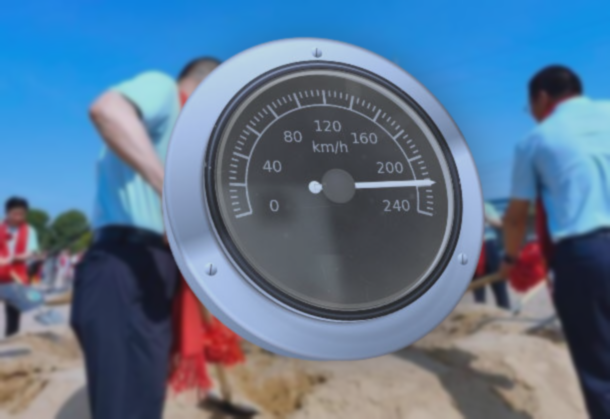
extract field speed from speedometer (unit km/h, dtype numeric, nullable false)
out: 220 km/h
